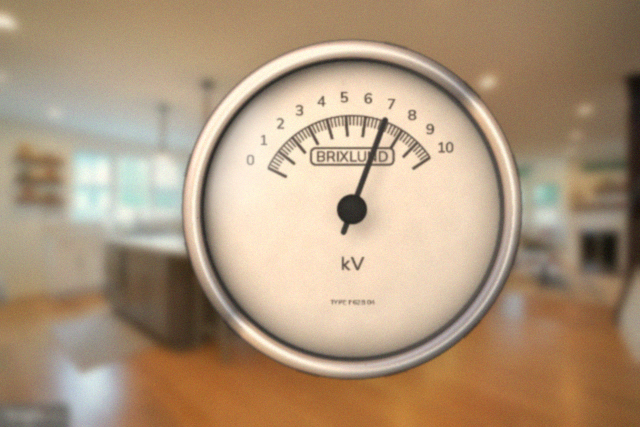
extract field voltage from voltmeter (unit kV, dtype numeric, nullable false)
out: 7 kV
